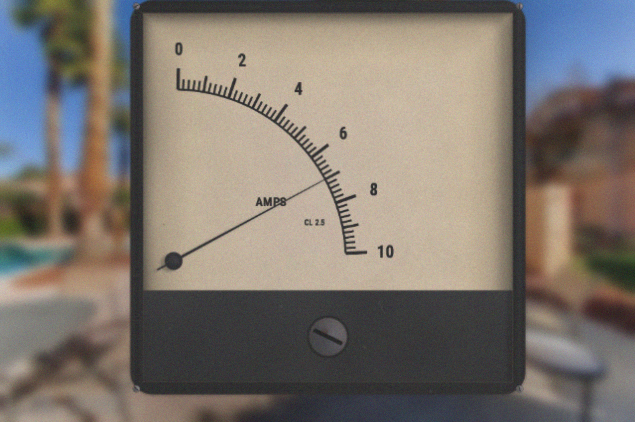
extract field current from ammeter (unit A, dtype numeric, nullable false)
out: 7 A
